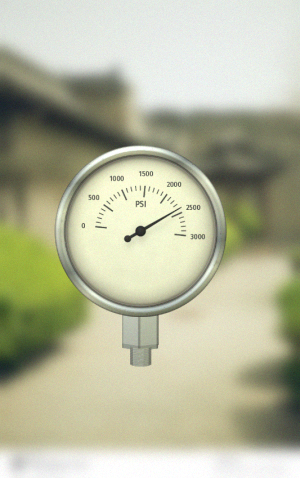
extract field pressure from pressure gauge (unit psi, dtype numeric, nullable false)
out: 2400 psi
